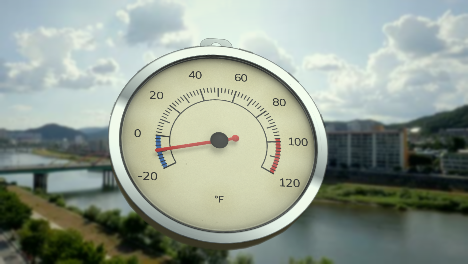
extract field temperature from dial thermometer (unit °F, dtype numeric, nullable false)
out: -10 °F
